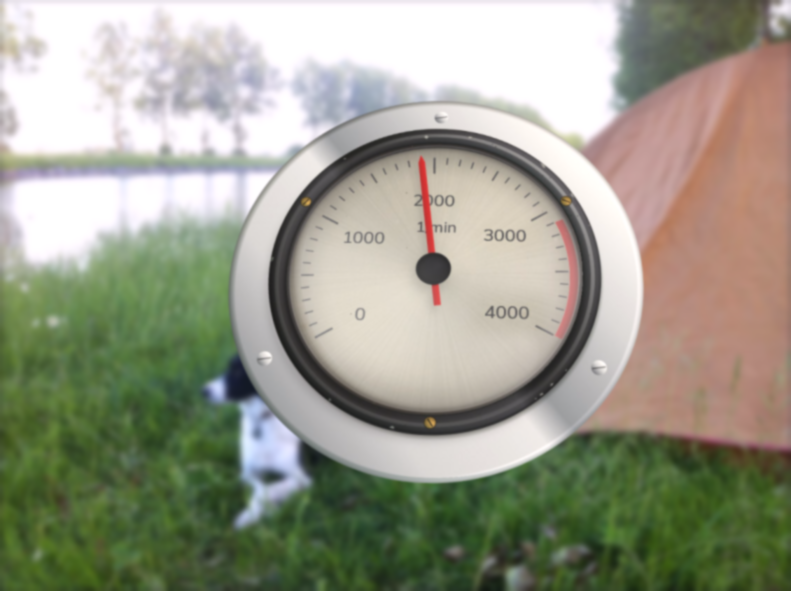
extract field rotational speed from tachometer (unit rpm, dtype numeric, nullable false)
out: 1900 rpm
